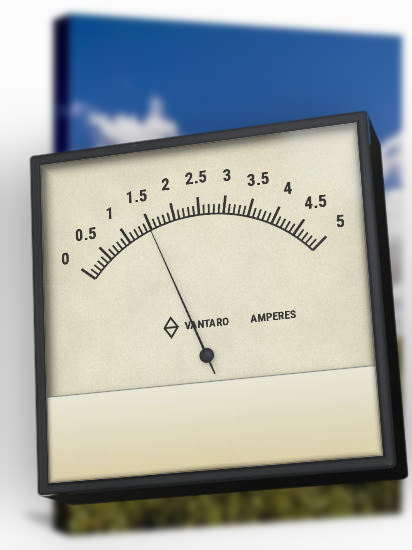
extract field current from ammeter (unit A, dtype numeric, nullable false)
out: 1.5 A
